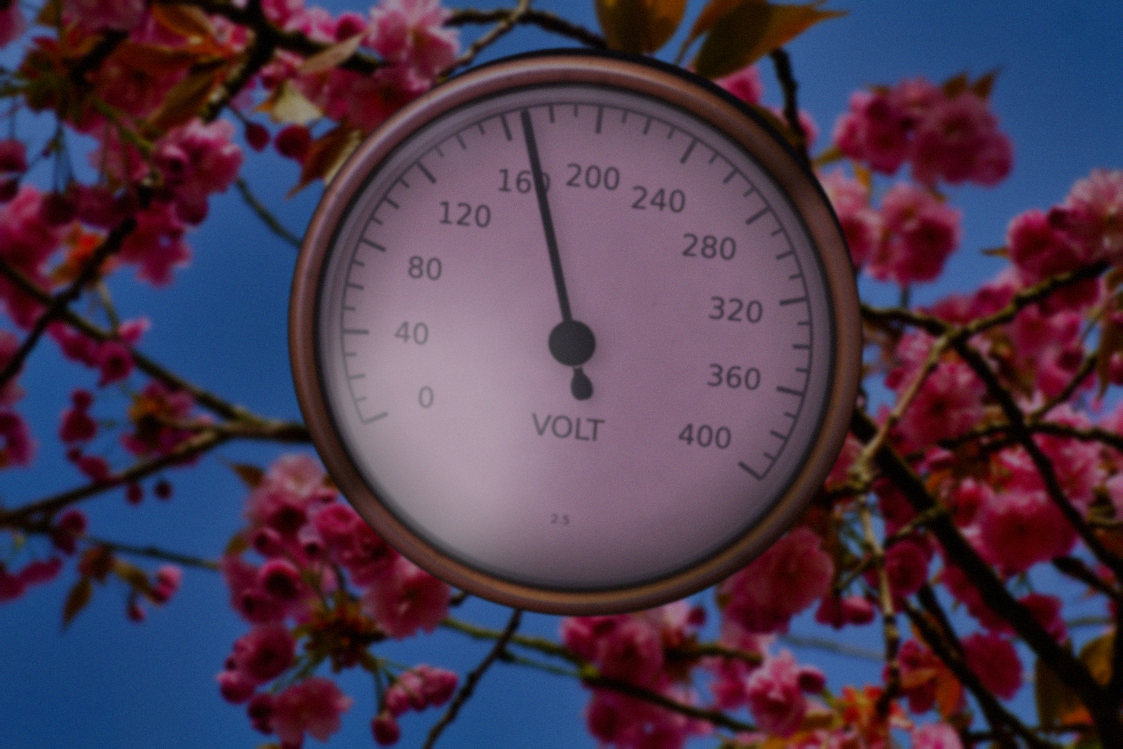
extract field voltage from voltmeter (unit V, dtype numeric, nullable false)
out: 170 V
